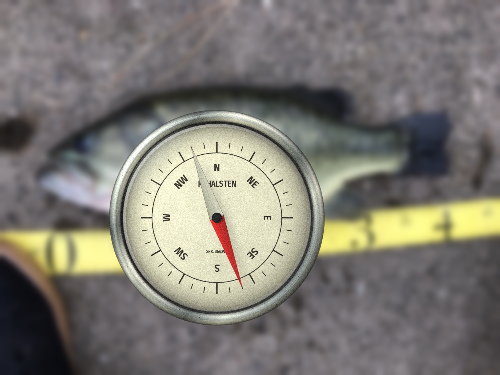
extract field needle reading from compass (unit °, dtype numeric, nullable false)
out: 160 °
